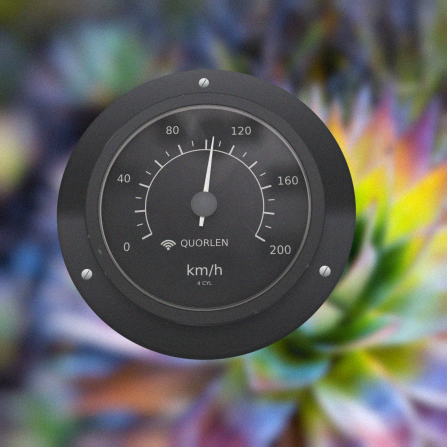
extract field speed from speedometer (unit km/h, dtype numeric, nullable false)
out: 105 km/h
